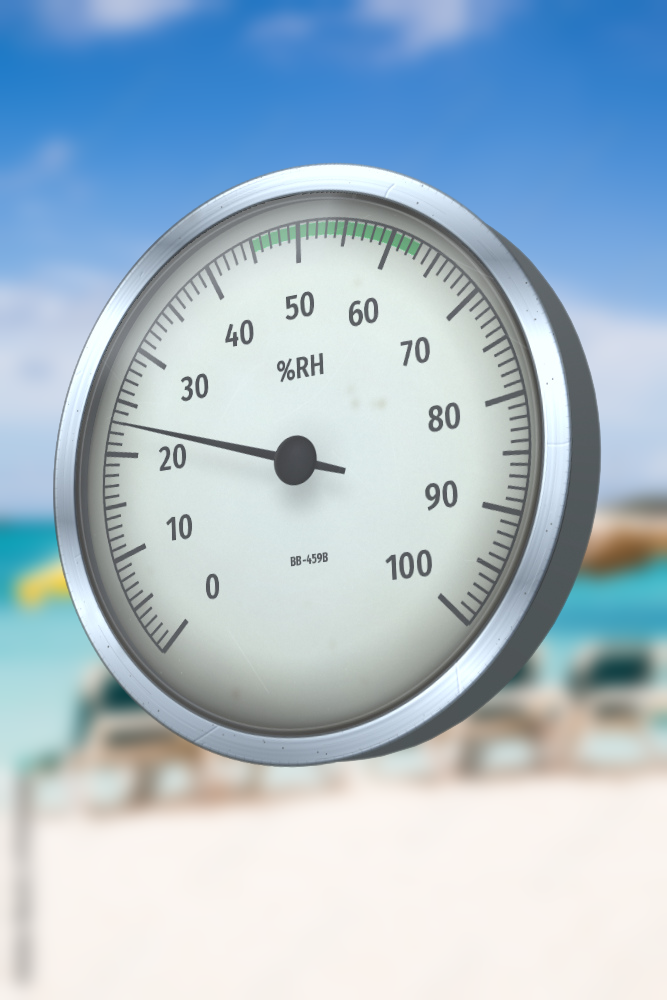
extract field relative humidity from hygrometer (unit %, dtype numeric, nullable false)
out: 23 %
